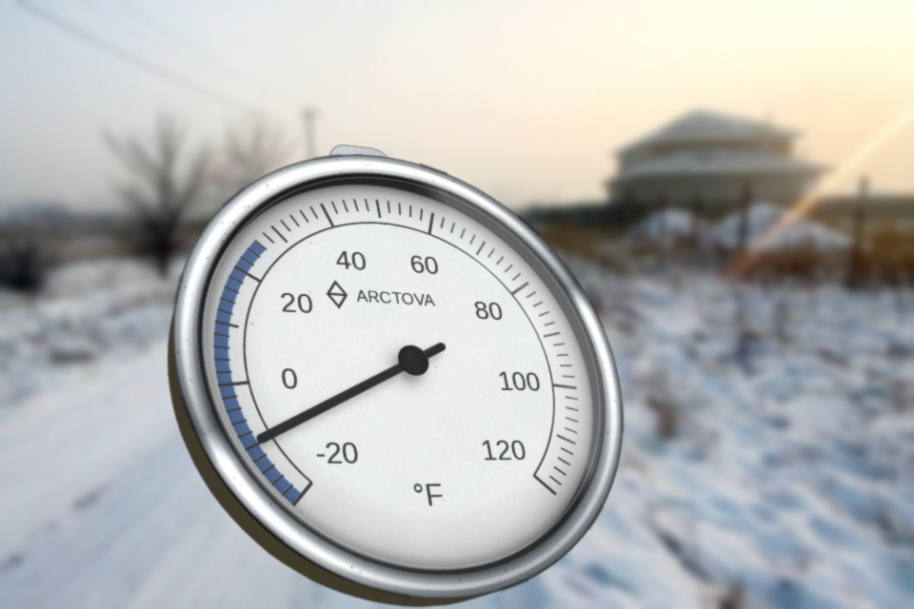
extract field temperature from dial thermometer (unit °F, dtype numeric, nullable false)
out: -10 °F
